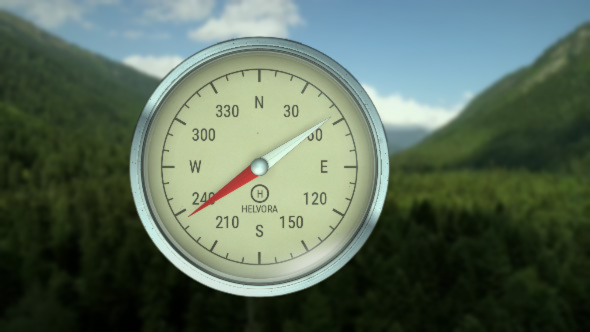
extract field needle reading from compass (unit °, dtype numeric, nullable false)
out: 235 °
